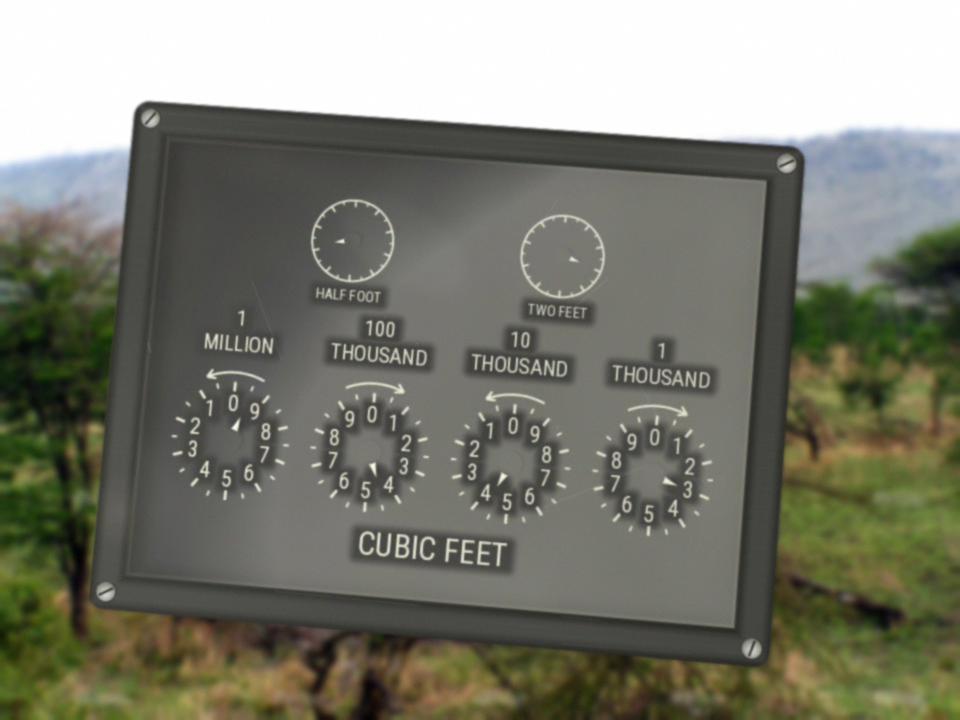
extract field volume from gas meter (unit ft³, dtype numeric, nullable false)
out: 944300 ft³
